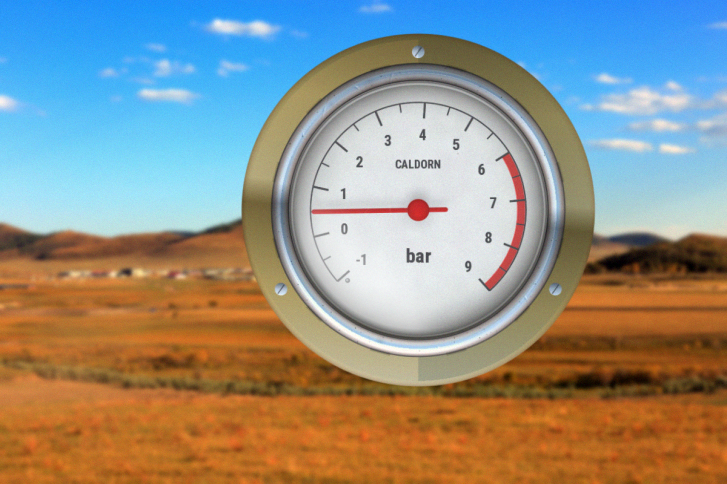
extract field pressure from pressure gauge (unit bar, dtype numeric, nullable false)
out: 0.5 bar
